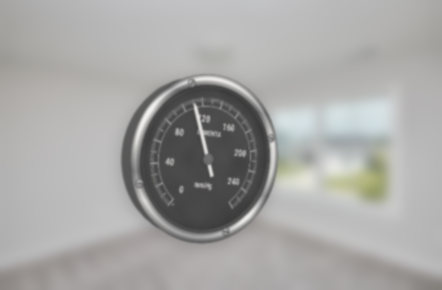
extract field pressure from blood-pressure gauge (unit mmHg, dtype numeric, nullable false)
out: 110 mmHg
